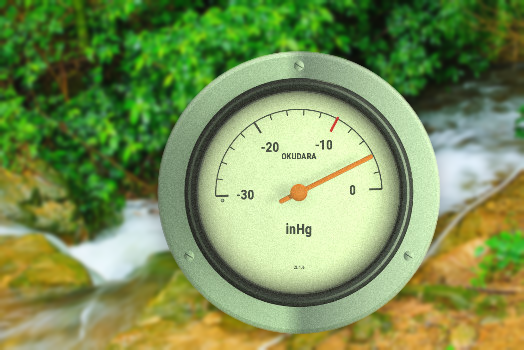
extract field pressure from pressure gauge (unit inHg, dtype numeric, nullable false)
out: -4 inHg
